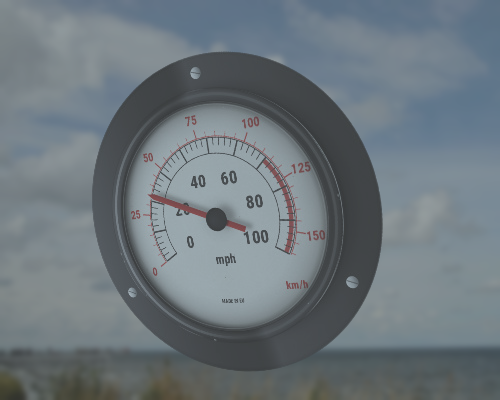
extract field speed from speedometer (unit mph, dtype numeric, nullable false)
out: 22 mph
